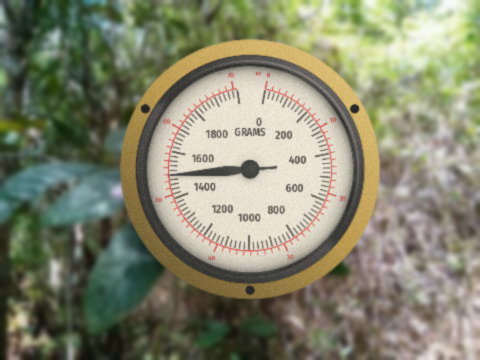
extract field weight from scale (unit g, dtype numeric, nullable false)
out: 1500 g
